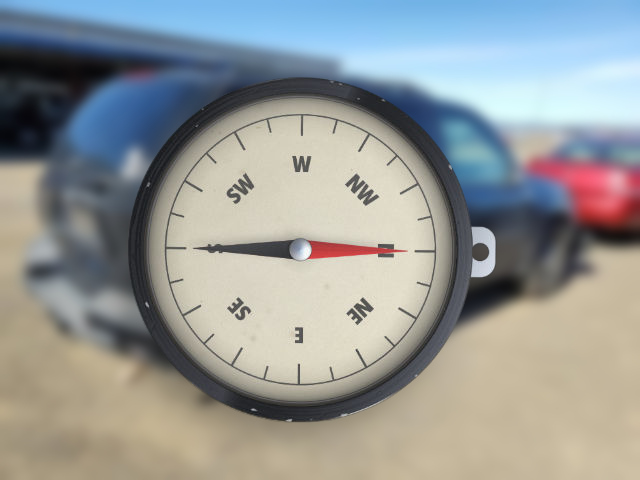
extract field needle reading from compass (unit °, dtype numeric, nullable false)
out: 0 °
